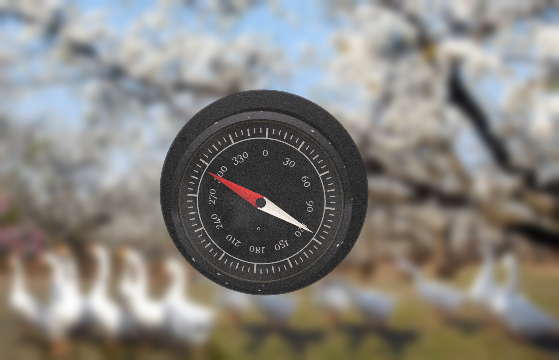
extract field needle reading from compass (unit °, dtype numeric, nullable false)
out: 295 °
